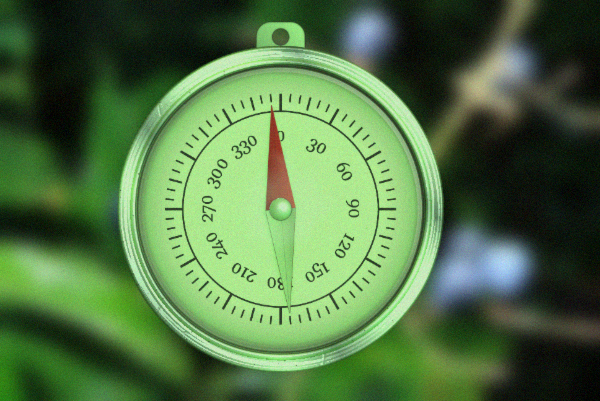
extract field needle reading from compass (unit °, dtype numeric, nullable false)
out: 355 °
